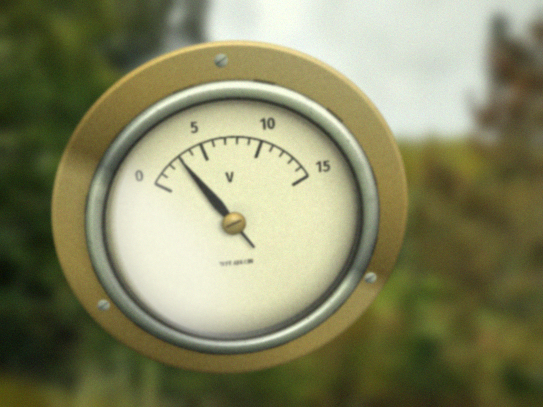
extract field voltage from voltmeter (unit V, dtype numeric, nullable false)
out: 3 V
